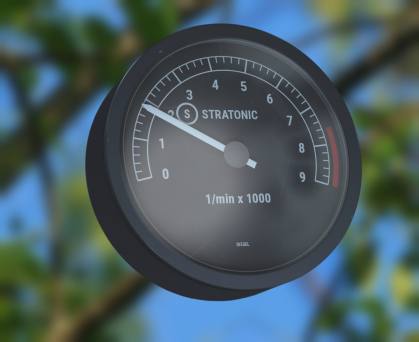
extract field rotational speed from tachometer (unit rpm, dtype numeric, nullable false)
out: 1800 rpm
